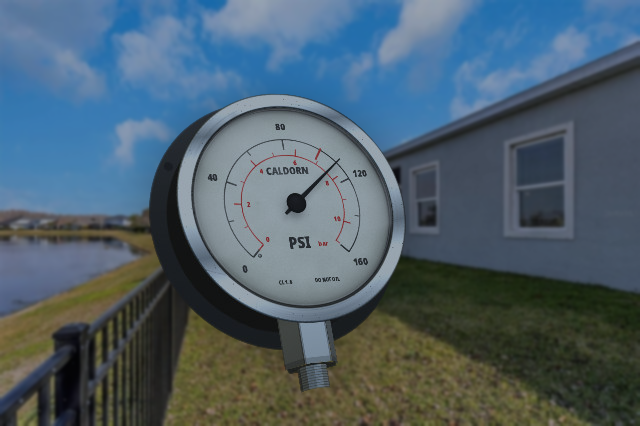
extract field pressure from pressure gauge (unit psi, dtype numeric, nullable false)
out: 110 psi
